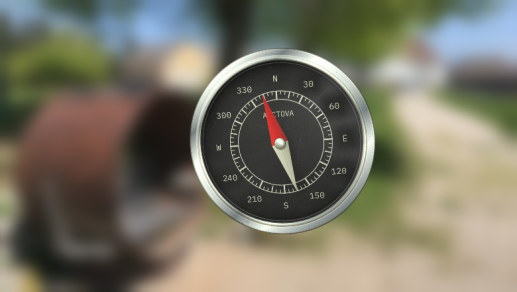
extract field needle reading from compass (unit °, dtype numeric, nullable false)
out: 345 °
